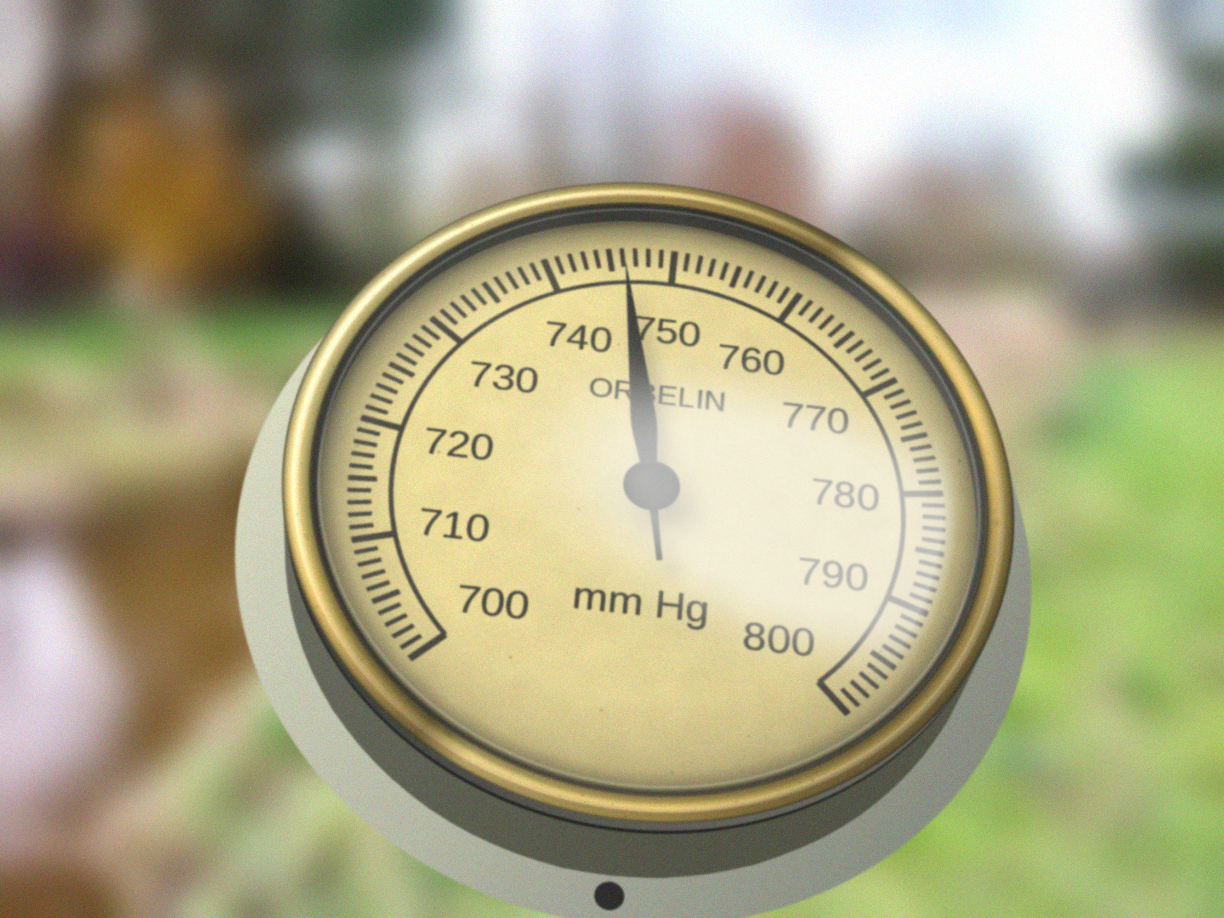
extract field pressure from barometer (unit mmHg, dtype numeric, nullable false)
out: 746 mmHg
